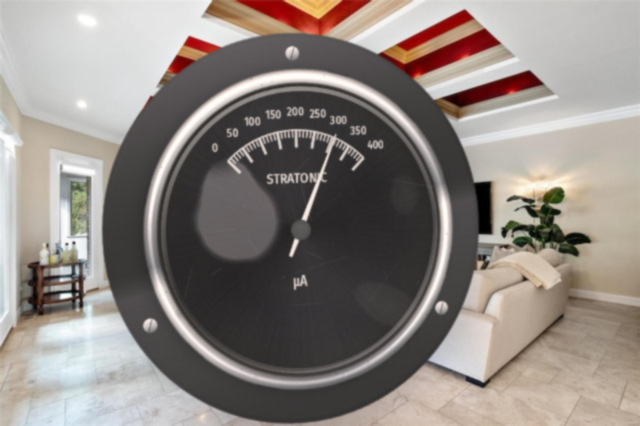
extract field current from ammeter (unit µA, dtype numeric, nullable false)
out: 300 µA
